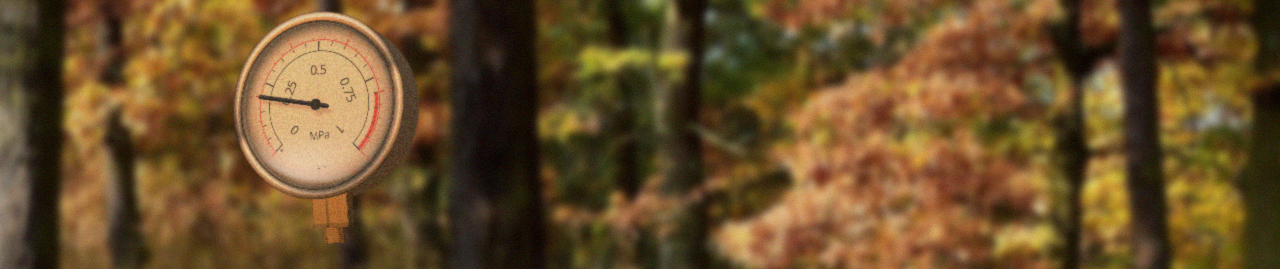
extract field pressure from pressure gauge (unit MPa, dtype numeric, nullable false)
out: 0.2 MPa
